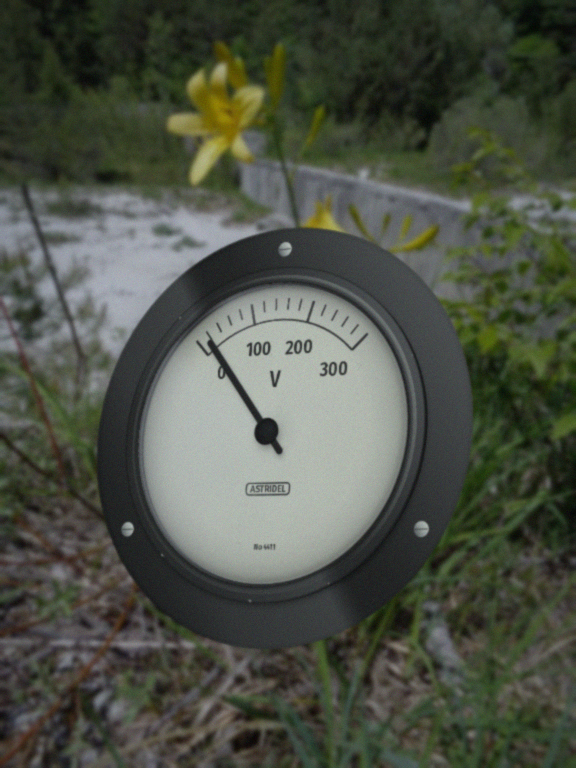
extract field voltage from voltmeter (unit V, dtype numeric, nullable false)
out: 20 V
